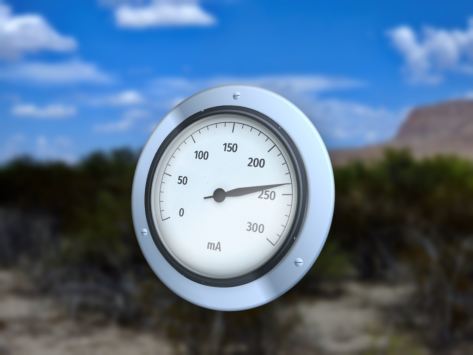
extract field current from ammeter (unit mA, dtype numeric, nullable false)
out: 240 mA
